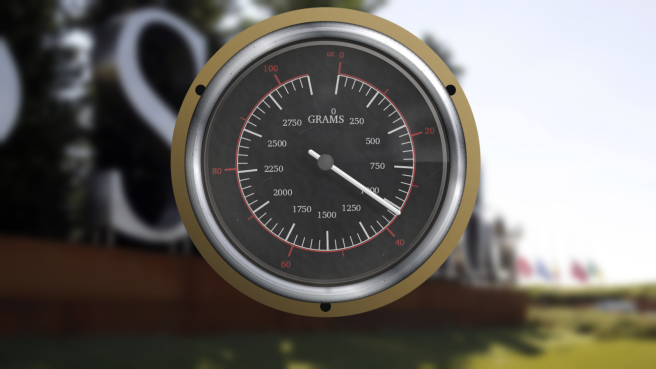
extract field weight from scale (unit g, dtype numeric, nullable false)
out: 1025 g
